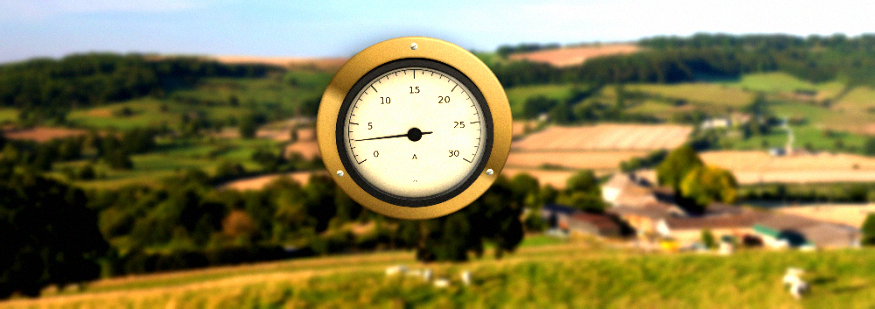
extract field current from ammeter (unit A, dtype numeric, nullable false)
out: 3 A
